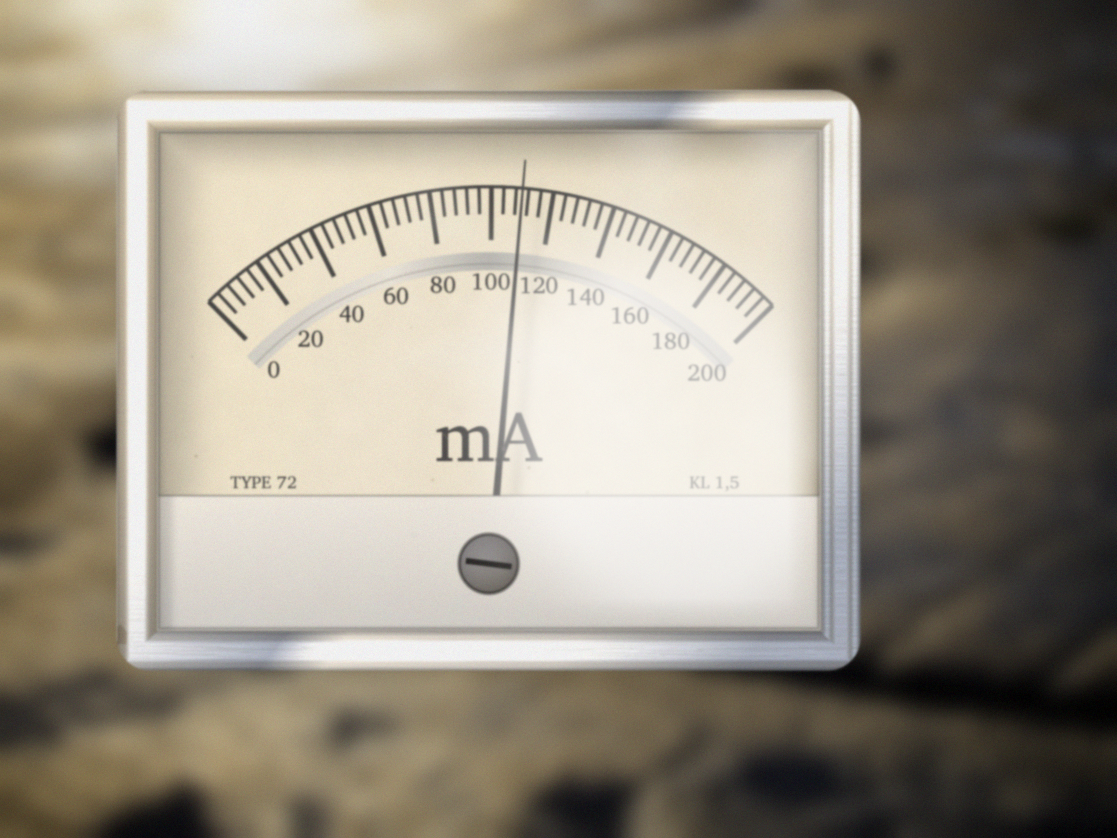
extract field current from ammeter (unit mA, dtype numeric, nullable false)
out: 110 mA
